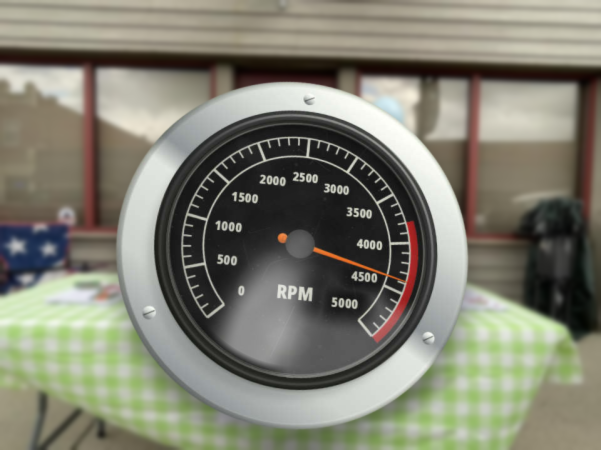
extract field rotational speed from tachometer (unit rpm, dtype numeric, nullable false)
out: 4400 rpm
